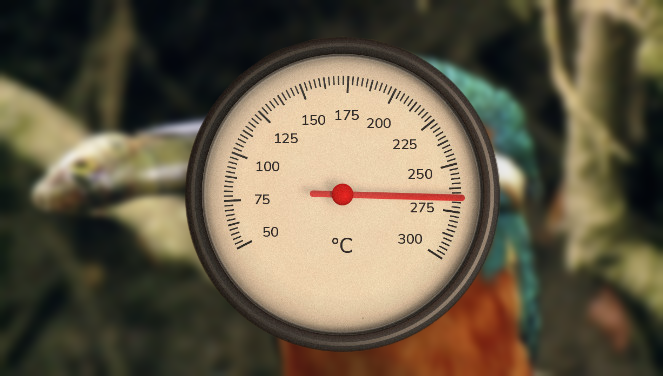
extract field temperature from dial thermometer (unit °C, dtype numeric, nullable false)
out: 267.5 °C
